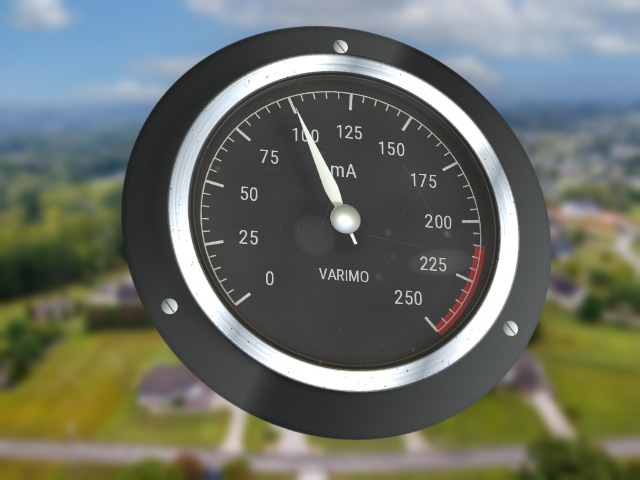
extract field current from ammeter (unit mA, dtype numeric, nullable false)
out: 100 mA
